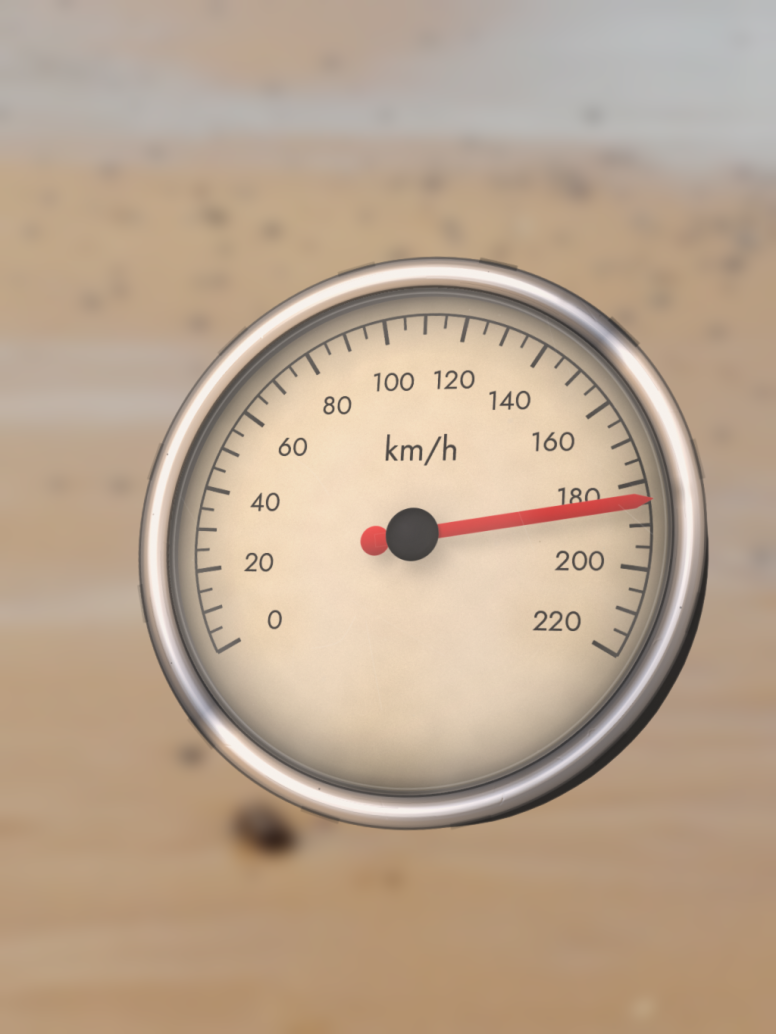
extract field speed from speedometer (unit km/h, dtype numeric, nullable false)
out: 185 km/h
